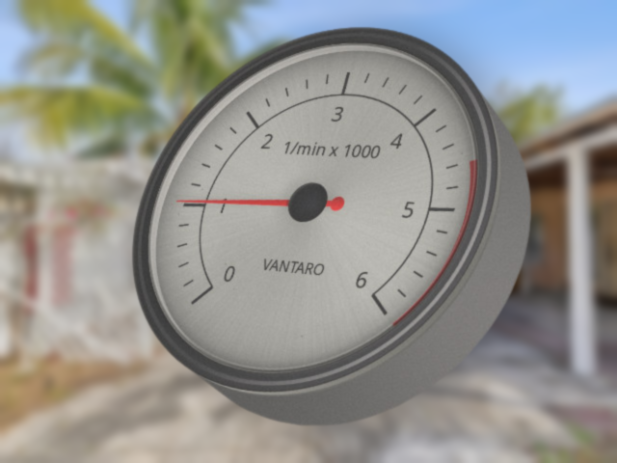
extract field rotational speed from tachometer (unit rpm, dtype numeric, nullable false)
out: 1000 rpm
